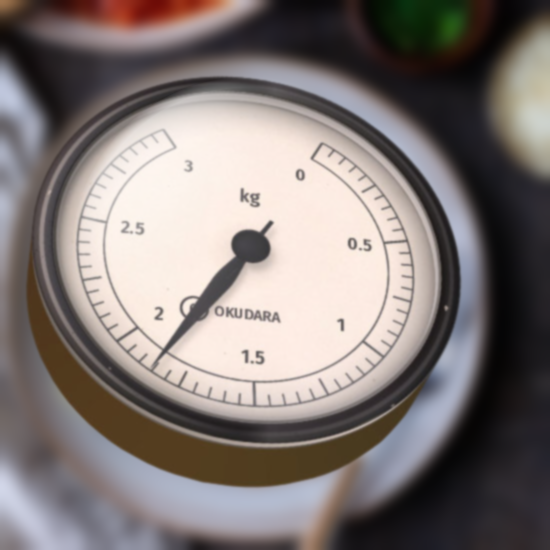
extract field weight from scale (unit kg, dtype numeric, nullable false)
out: 1.85 kg
